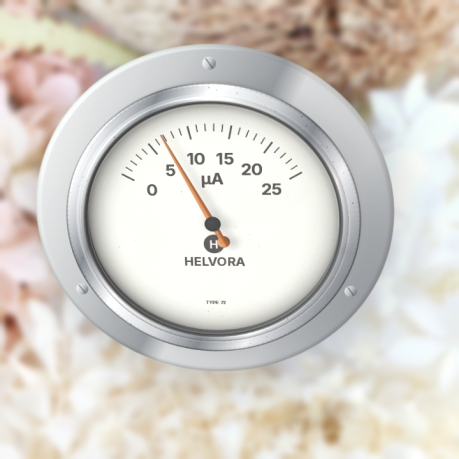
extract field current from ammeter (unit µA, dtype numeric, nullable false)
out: 7 µA
